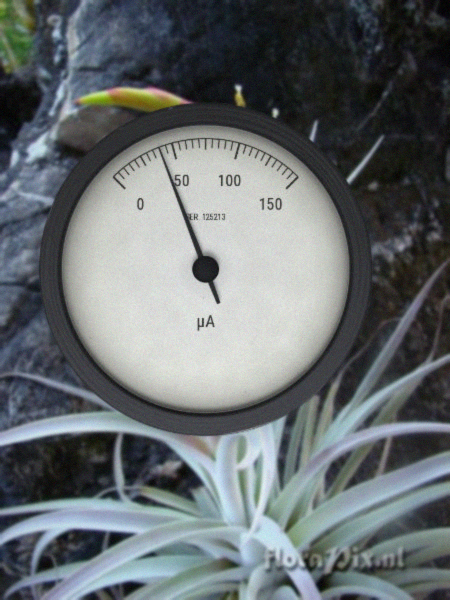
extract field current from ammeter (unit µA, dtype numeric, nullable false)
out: 40 µA
